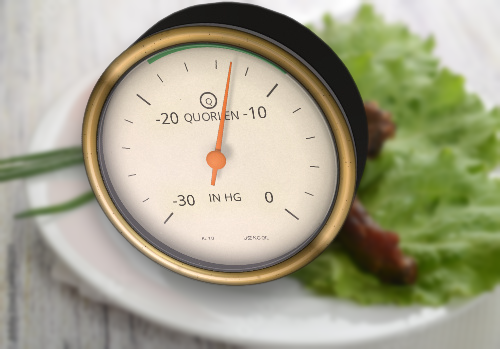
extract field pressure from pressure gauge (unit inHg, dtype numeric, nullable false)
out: -13 inHg
